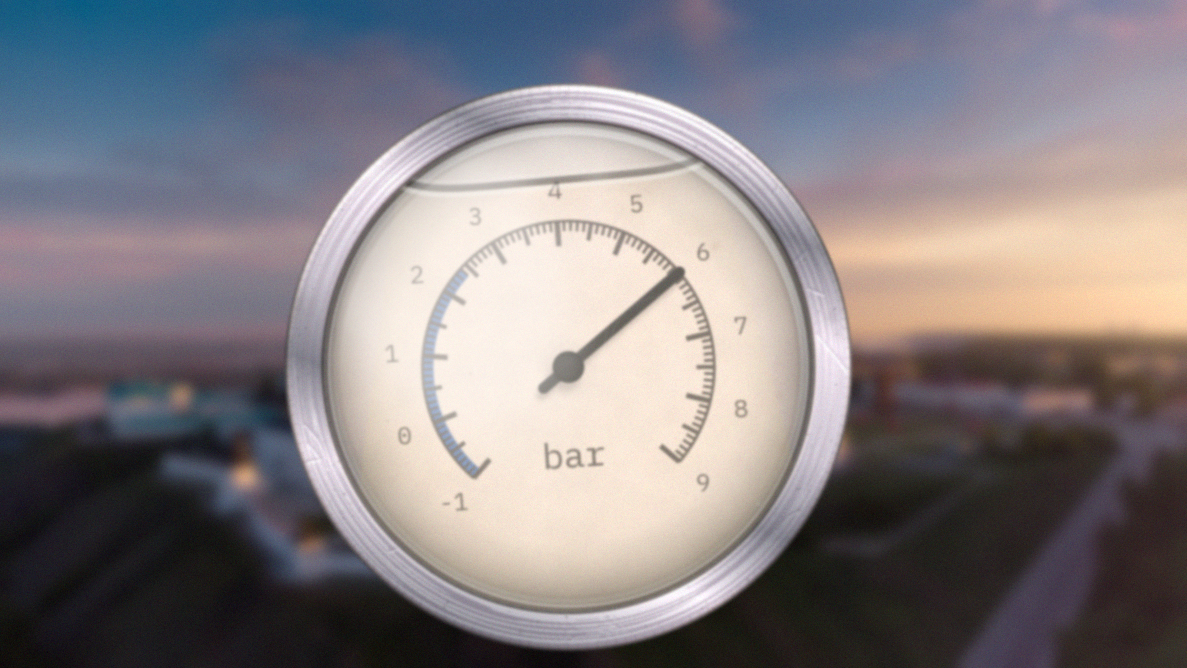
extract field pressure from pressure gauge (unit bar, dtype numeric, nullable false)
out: 6 bar
